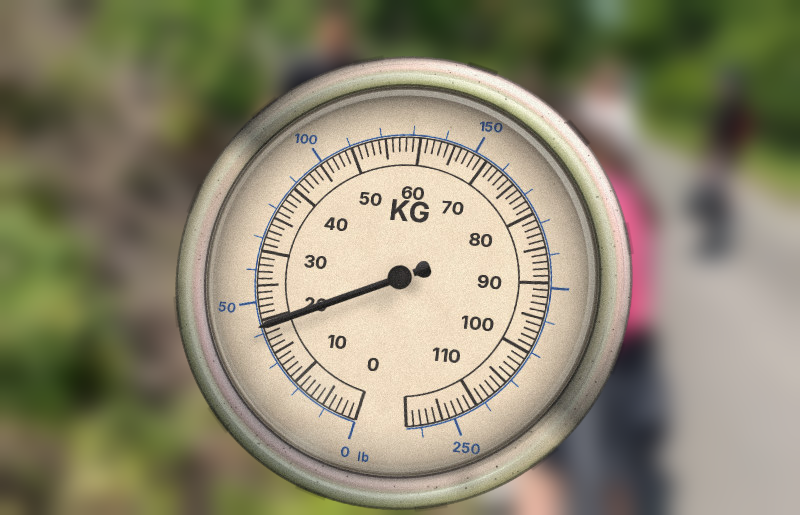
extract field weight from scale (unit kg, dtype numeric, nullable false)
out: 19 kg
